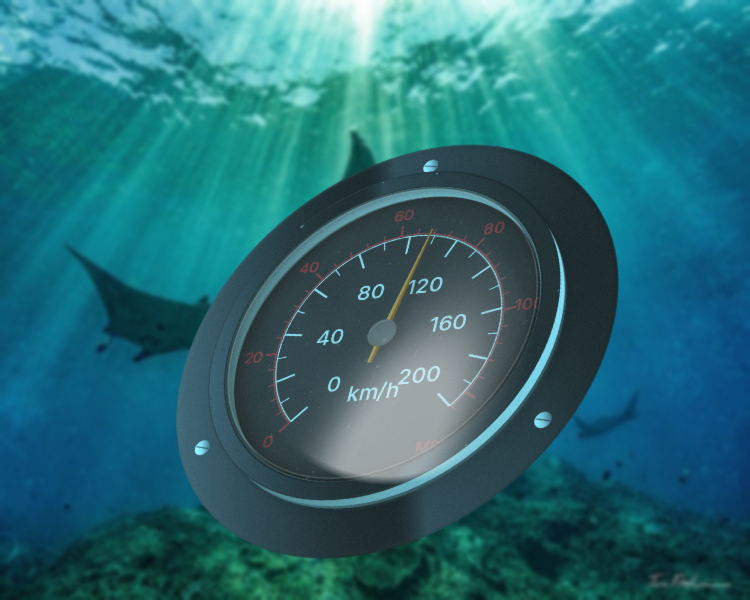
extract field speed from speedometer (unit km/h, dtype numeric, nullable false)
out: 110 km/h
